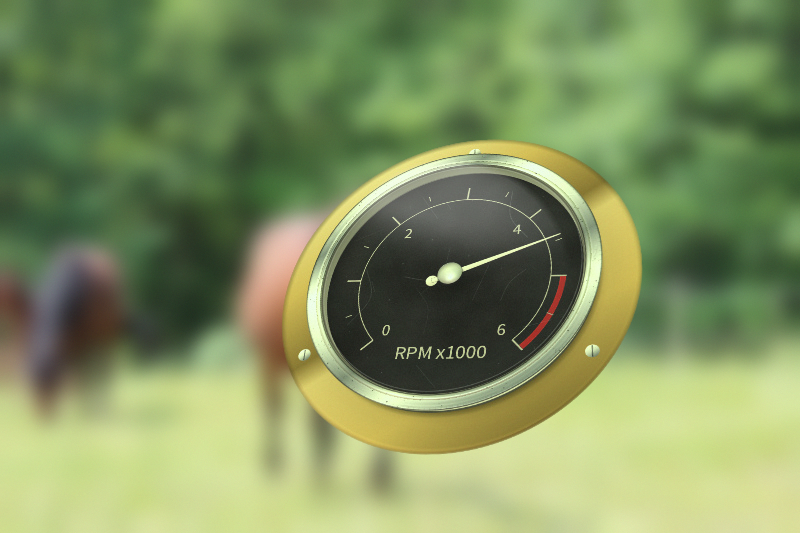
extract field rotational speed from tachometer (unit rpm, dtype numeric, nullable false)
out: 4500 rpm
